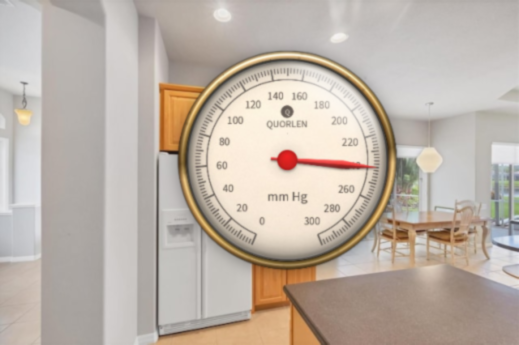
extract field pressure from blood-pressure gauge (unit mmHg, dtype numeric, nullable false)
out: 240 mmHg
